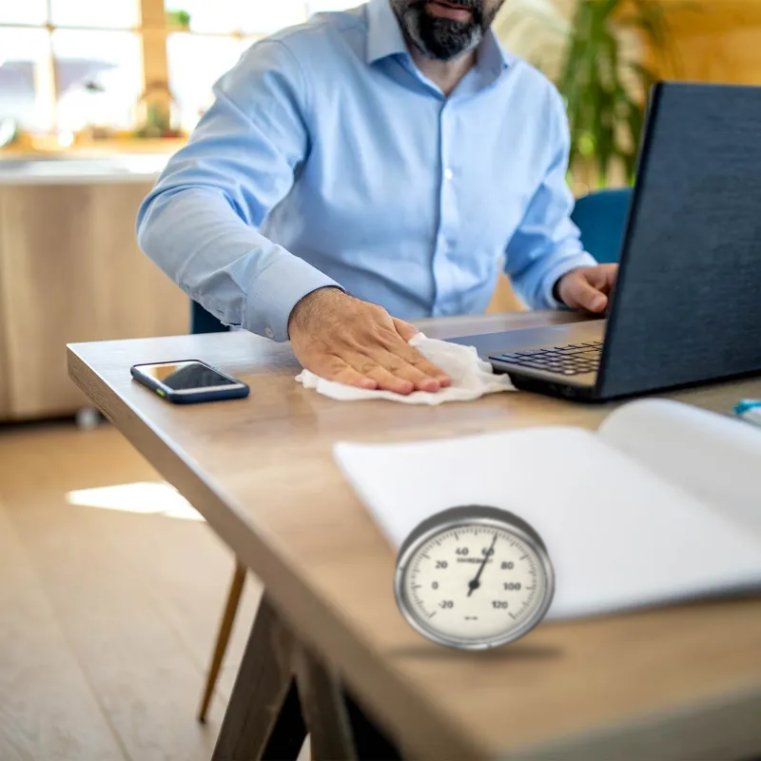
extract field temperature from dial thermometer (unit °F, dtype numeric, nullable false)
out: 60 °F
